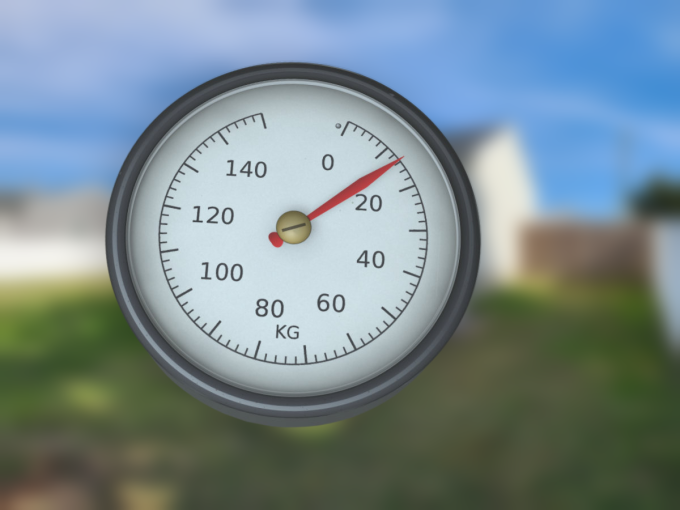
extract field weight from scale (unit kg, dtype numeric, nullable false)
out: 14 kg
